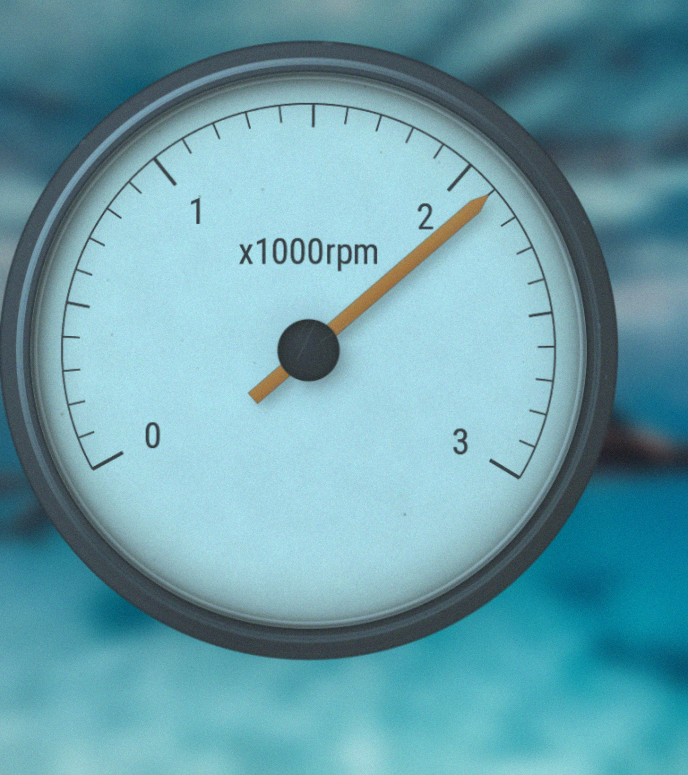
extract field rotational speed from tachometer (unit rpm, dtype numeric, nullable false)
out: 2100 rpm
